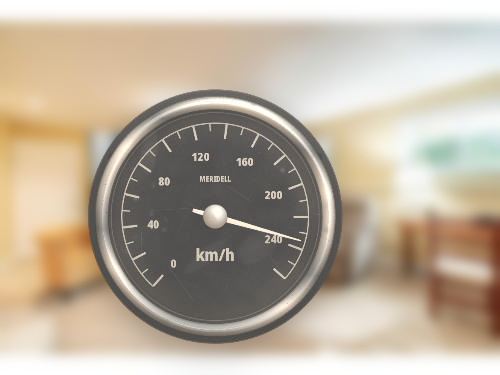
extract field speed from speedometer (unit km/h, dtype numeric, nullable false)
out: 235 km/h
